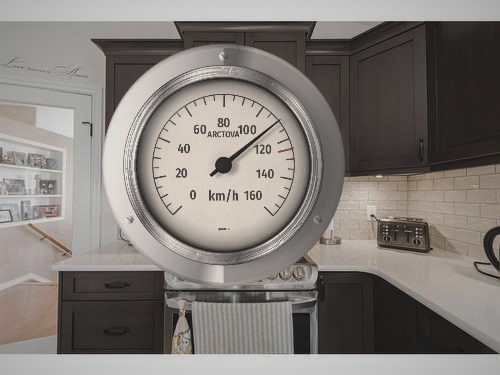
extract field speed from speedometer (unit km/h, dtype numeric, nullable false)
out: 110 km/h
